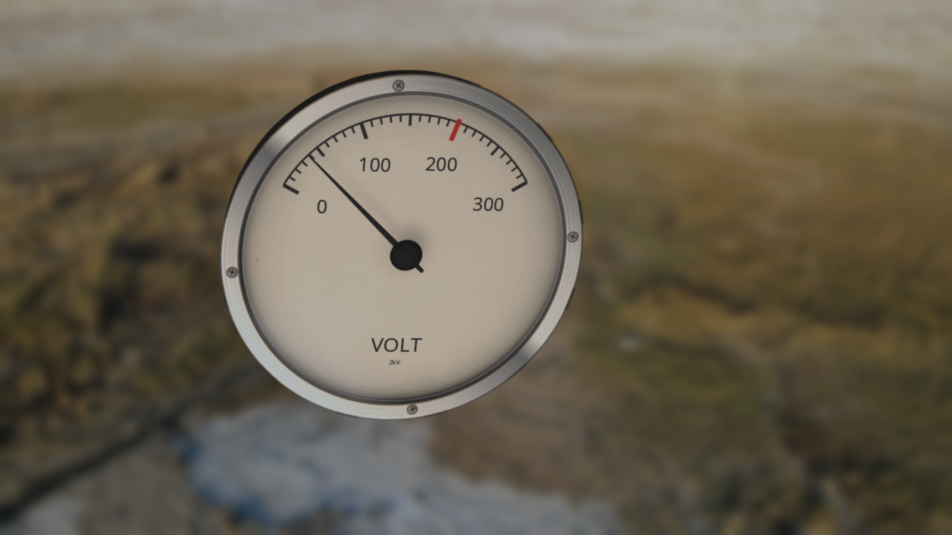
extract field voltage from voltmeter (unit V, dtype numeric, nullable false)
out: 40 V
